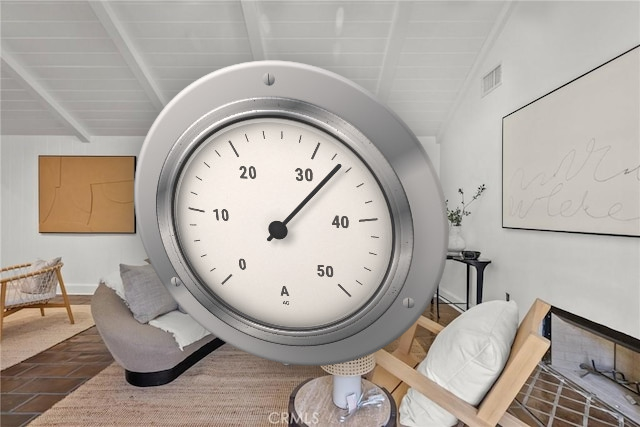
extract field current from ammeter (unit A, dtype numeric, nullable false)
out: 33 A
